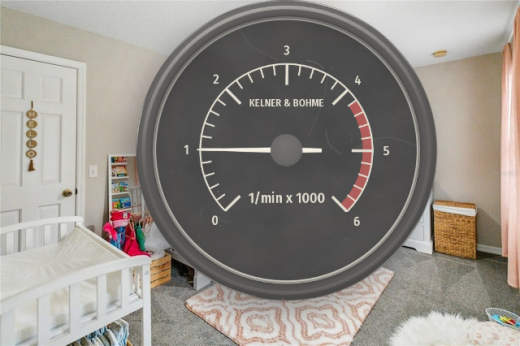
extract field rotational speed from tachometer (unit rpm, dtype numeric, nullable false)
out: 1000 rpm
